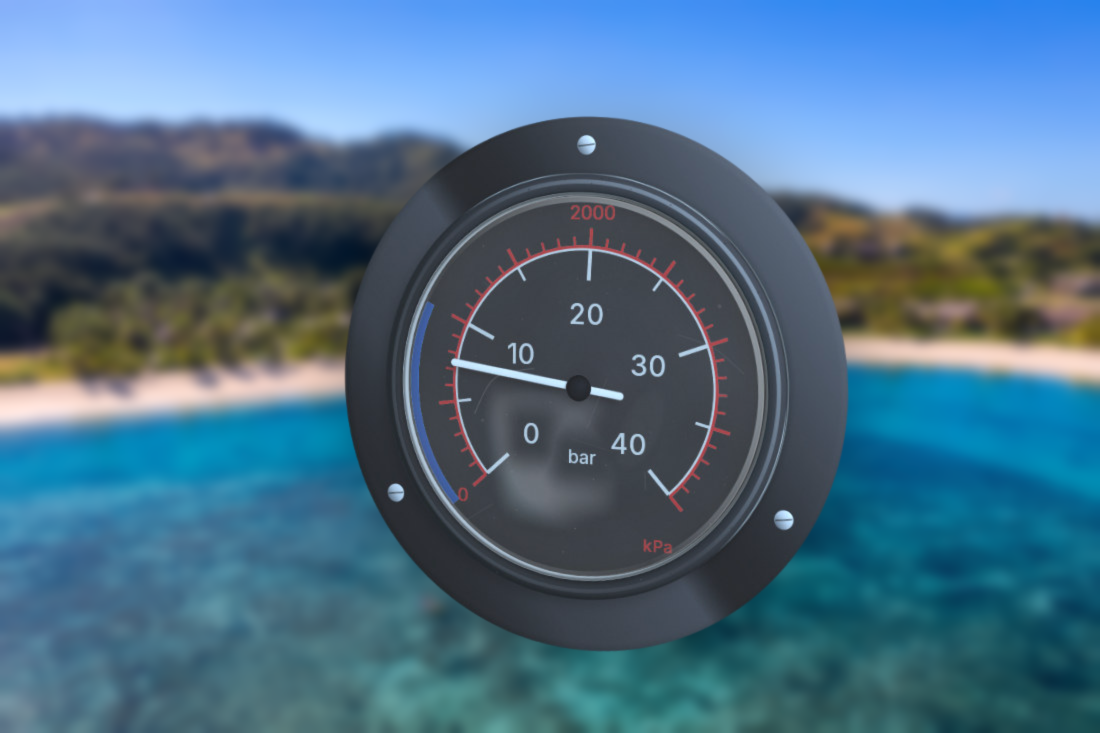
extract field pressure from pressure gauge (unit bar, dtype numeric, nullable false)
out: 7.5 bar
